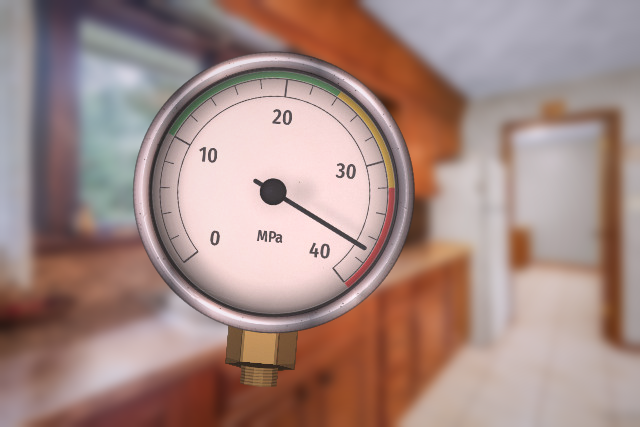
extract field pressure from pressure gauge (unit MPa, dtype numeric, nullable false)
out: 37 MPa
